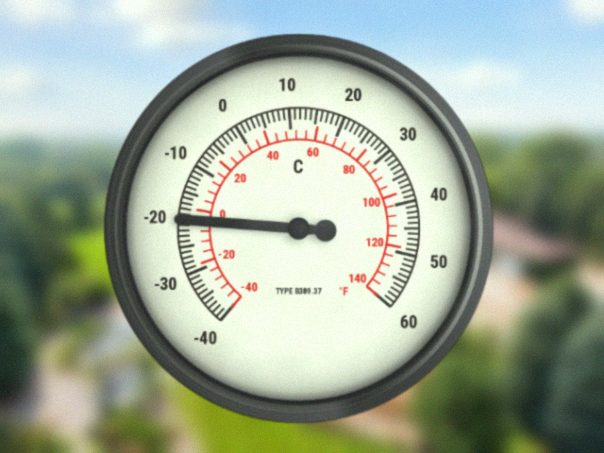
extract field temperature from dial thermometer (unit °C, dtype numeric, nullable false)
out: -20 °C
